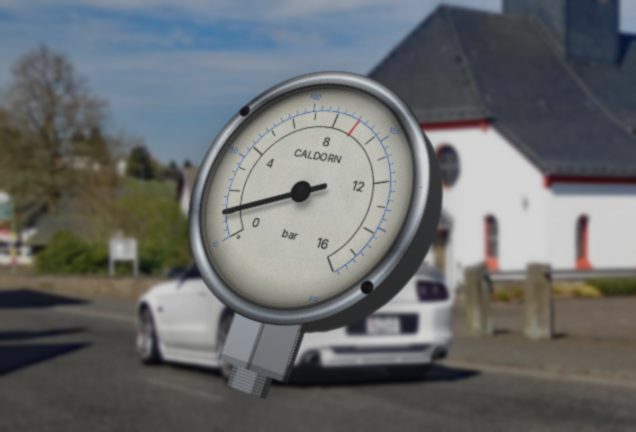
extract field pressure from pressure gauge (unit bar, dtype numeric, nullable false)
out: 1 bar
